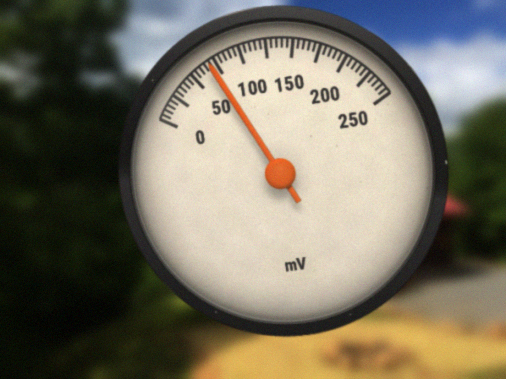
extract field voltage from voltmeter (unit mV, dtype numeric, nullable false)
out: 70 mV
